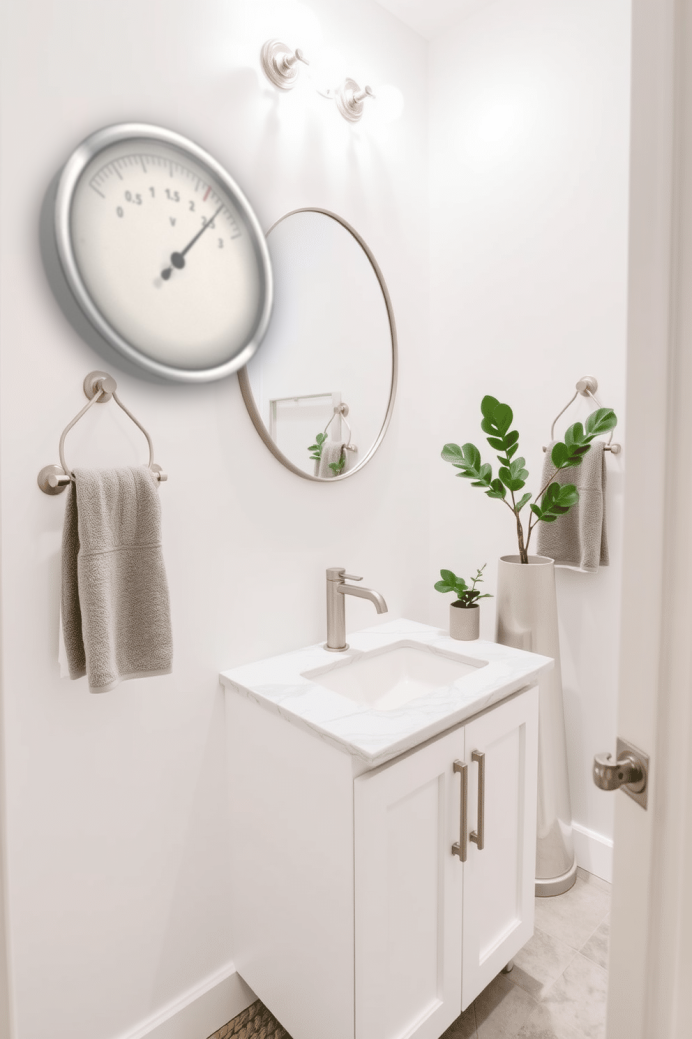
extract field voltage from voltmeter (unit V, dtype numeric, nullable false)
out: 2.5 V
